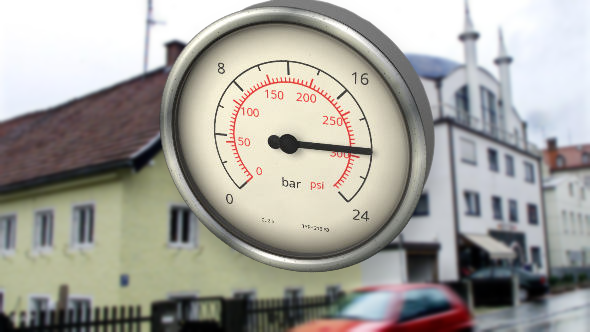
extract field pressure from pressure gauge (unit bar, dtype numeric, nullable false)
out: 20 bar
